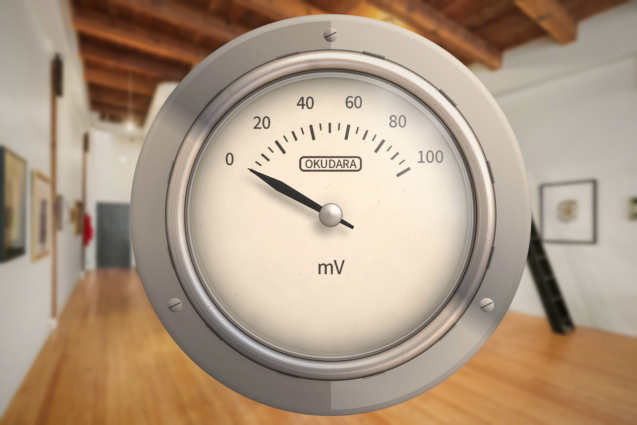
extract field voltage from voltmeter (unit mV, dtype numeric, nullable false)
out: 0 mV
